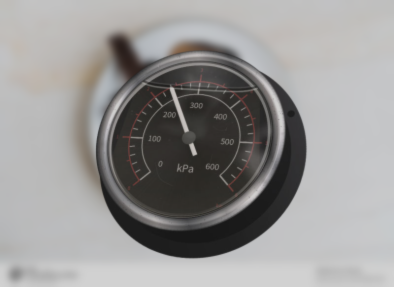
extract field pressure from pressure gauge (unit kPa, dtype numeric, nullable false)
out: 240 kPa
